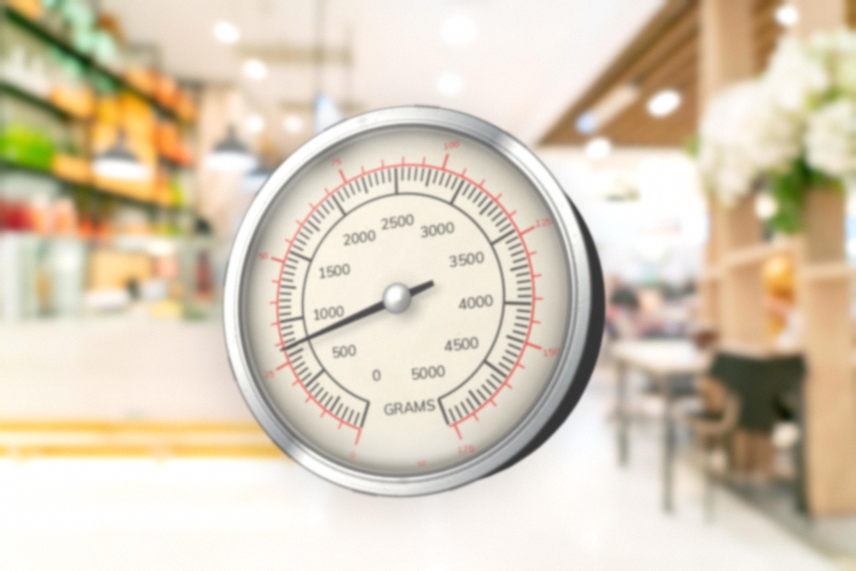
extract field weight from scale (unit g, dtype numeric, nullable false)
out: 800 g
